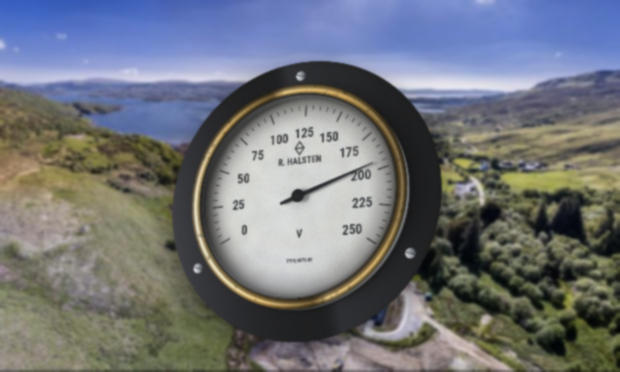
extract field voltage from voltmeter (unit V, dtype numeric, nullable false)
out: 195 V
